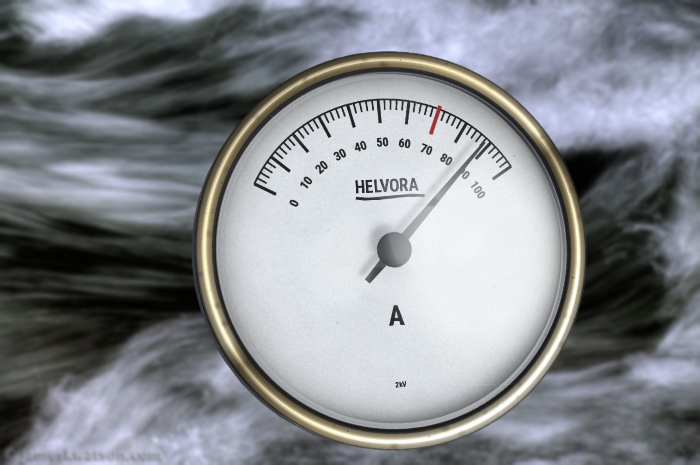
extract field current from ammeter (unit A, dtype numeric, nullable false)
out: 88 A
